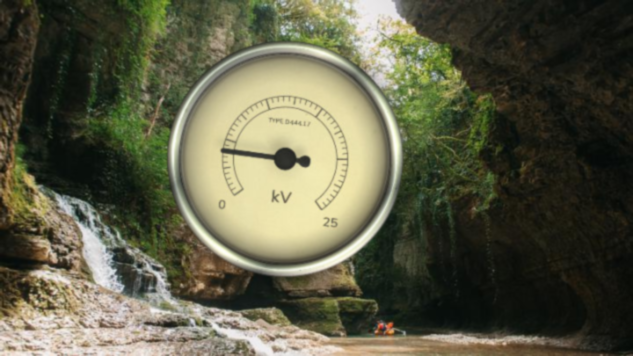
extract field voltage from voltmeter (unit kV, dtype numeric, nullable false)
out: 4 kV
